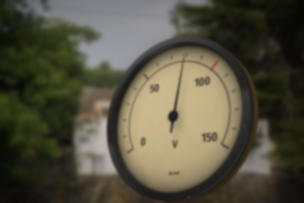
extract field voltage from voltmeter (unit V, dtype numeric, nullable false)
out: 80 V
